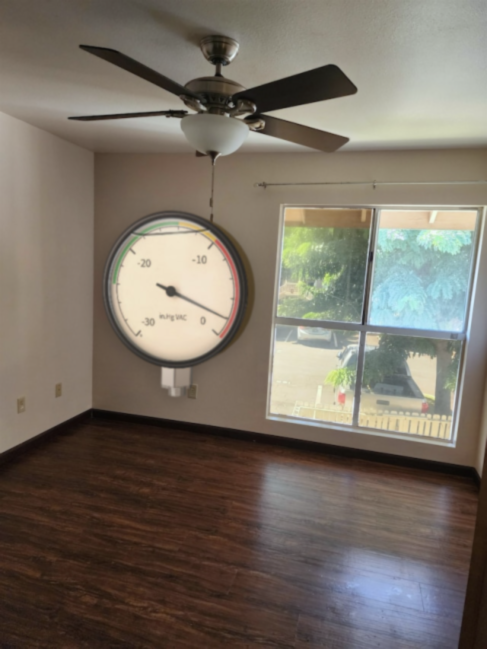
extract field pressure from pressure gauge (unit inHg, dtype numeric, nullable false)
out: -2 inHg
